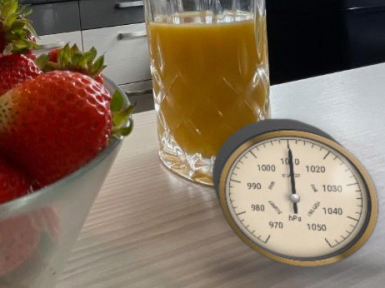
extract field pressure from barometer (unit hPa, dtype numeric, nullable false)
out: 1010 hPa
